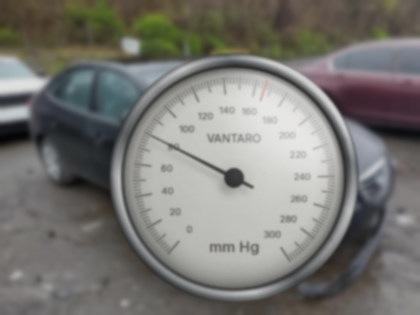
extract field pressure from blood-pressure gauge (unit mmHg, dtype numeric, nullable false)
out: 80 mmHg
